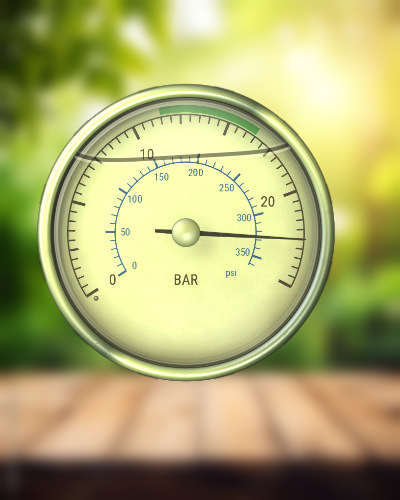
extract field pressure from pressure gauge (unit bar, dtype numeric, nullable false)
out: 22.5 bar
